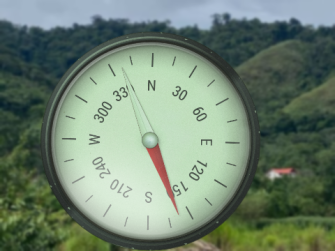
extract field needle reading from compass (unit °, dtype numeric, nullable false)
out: 157.5 °
